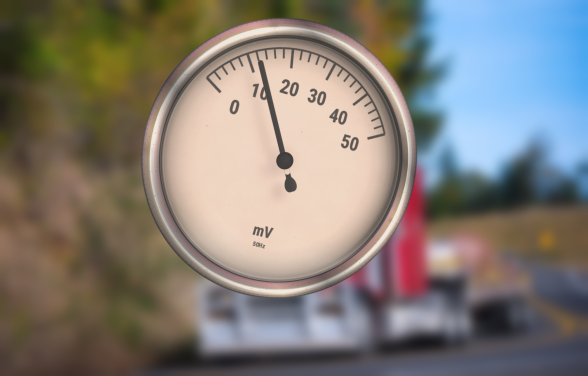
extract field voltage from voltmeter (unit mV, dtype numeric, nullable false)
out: 12 mV
